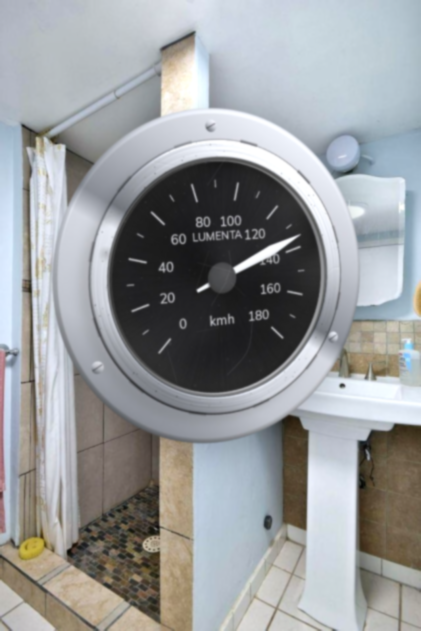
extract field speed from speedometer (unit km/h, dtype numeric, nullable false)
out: 135 km/h
